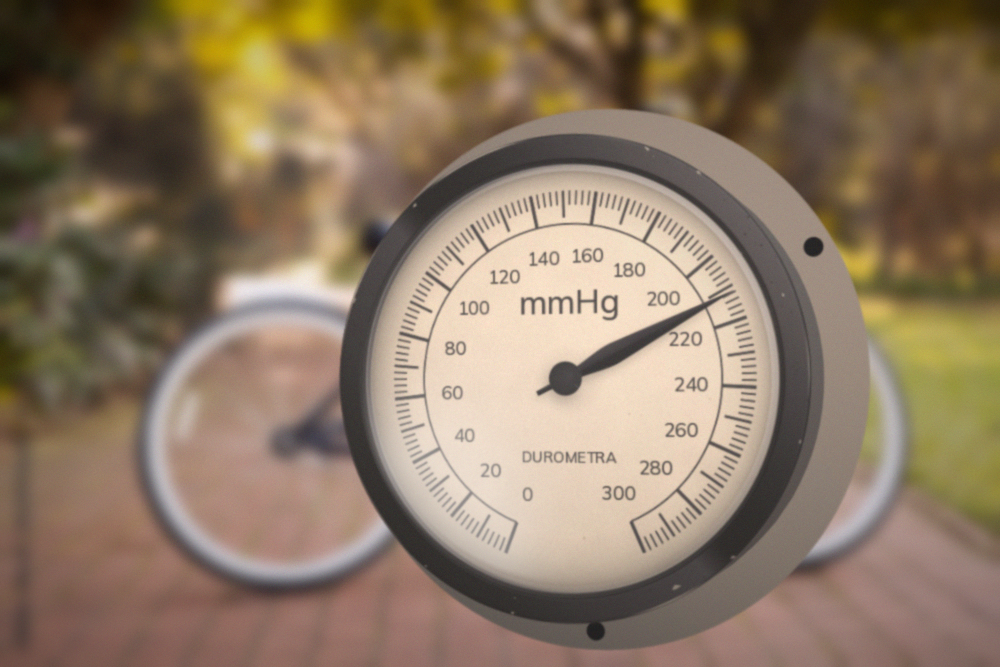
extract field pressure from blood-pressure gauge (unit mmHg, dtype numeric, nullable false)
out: 212 mmHg
